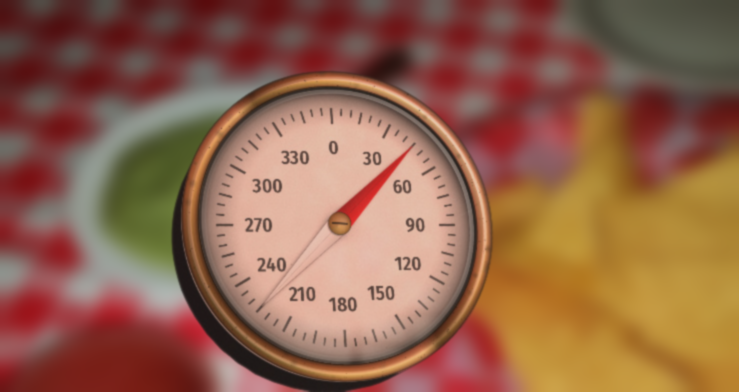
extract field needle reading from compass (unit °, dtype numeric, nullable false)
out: 45 °
